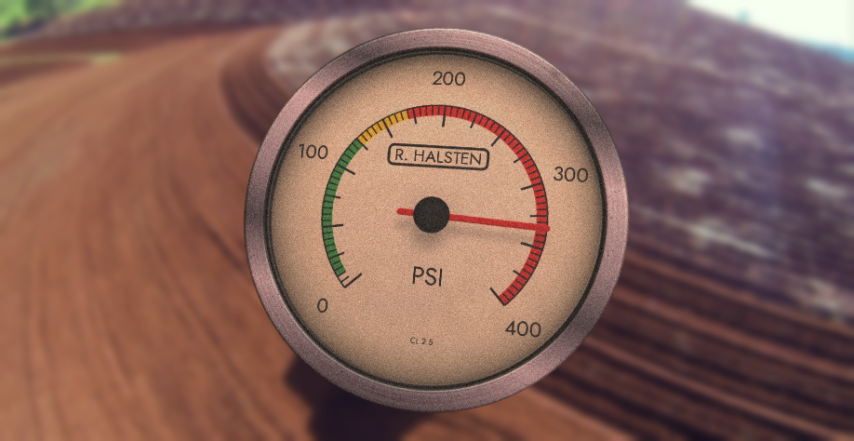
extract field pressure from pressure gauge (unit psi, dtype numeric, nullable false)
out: 335 psi
